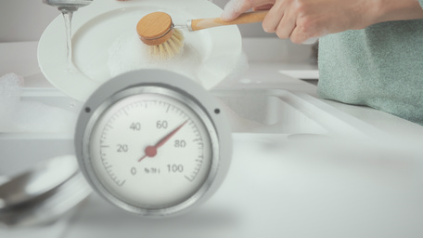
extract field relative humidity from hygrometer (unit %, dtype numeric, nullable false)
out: 70 %
